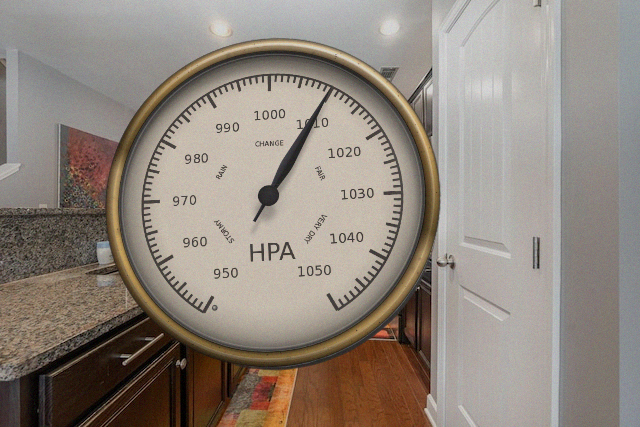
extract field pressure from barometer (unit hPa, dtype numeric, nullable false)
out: 1010 hPa
